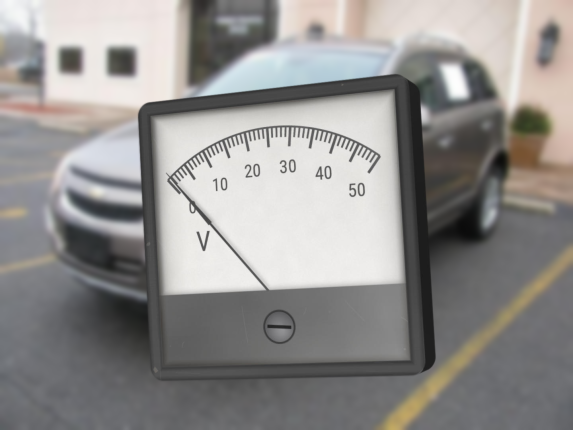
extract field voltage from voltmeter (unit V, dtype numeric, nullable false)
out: 1 V
